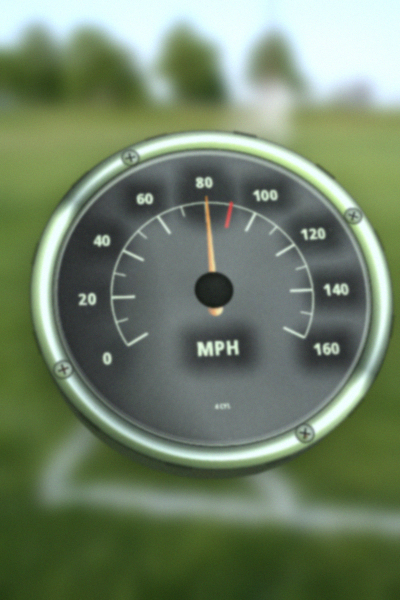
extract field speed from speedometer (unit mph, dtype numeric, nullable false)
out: 80 mph
